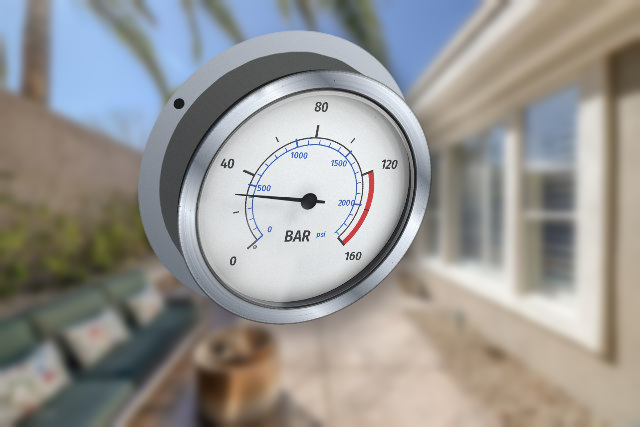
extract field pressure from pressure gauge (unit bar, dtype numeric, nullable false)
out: 30 bar
